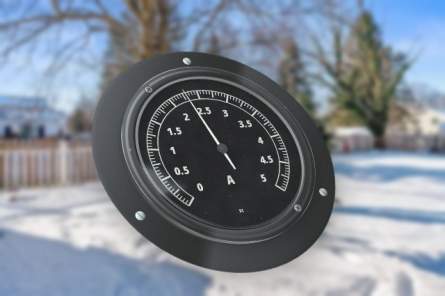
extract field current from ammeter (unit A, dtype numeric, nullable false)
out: 2.25 A
